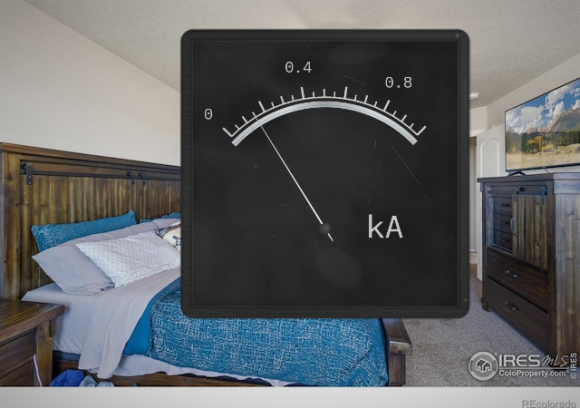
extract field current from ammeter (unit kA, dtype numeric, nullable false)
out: 0.15 kA
